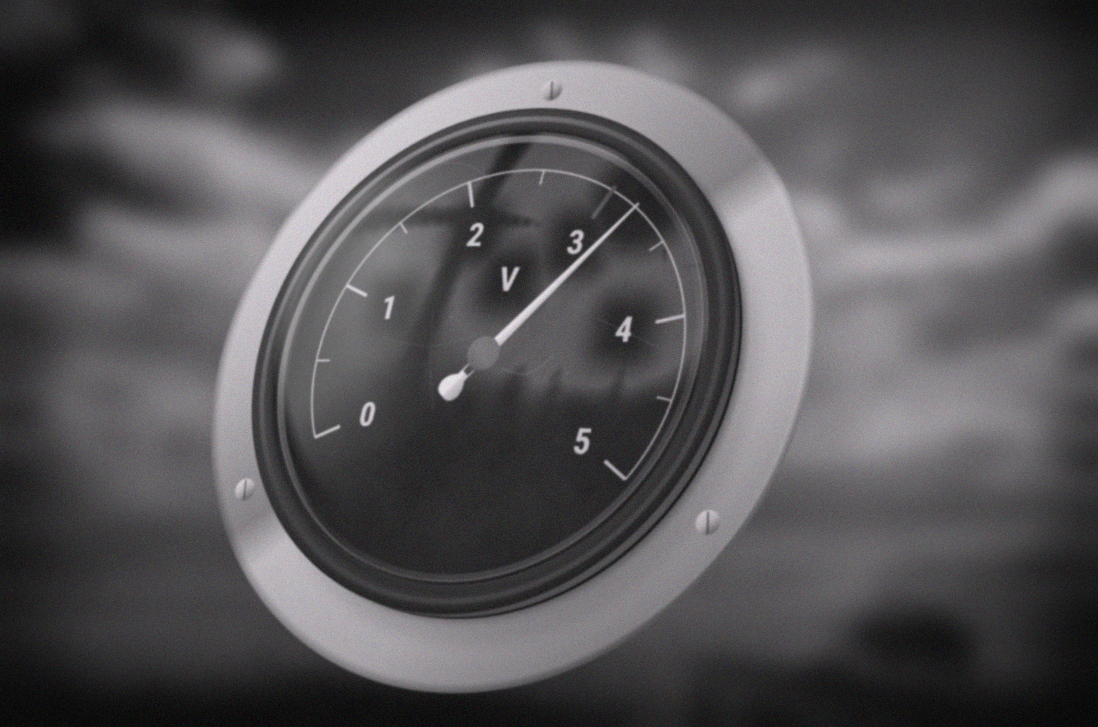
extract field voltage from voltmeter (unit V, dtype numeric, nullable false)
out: 3.25 V
